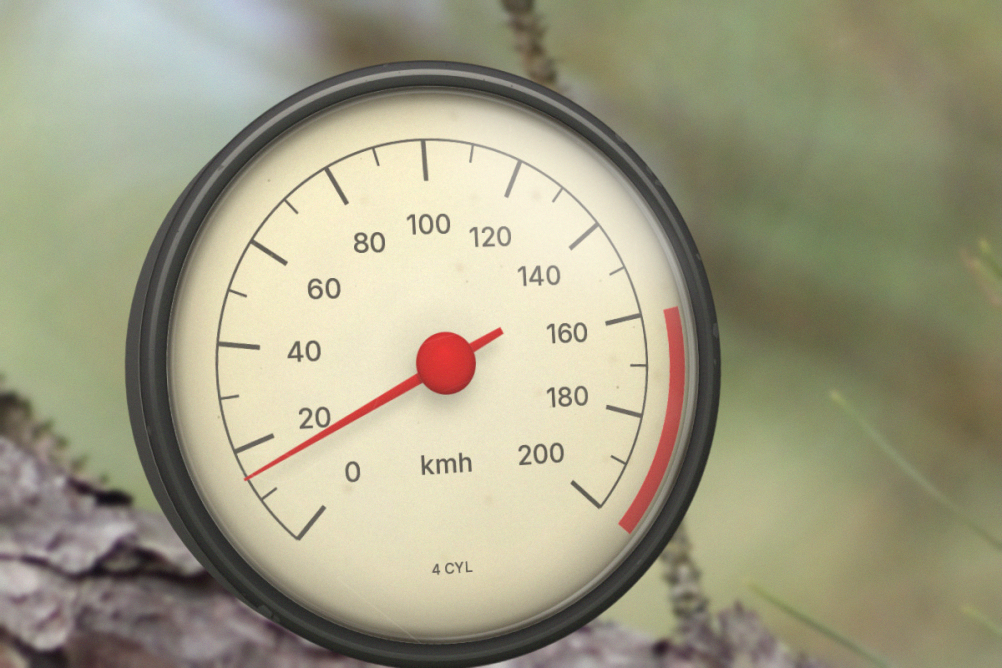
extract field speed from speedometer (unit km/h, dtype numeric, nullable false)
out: 15 km/h
